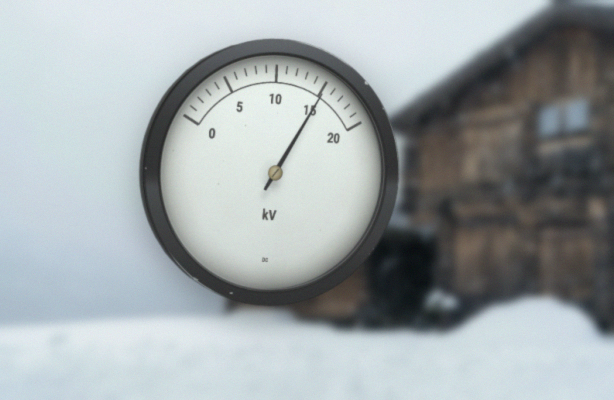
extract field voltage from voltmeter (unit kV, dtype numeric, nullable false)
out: 15 kV
